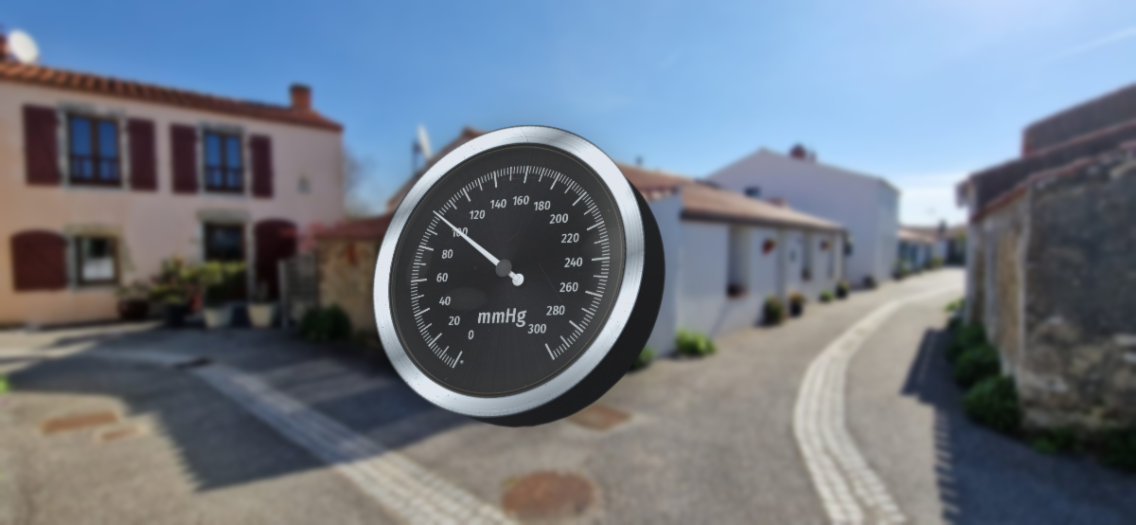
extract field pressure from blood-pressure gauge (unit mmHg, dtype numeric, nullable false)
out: 100 mmHg
